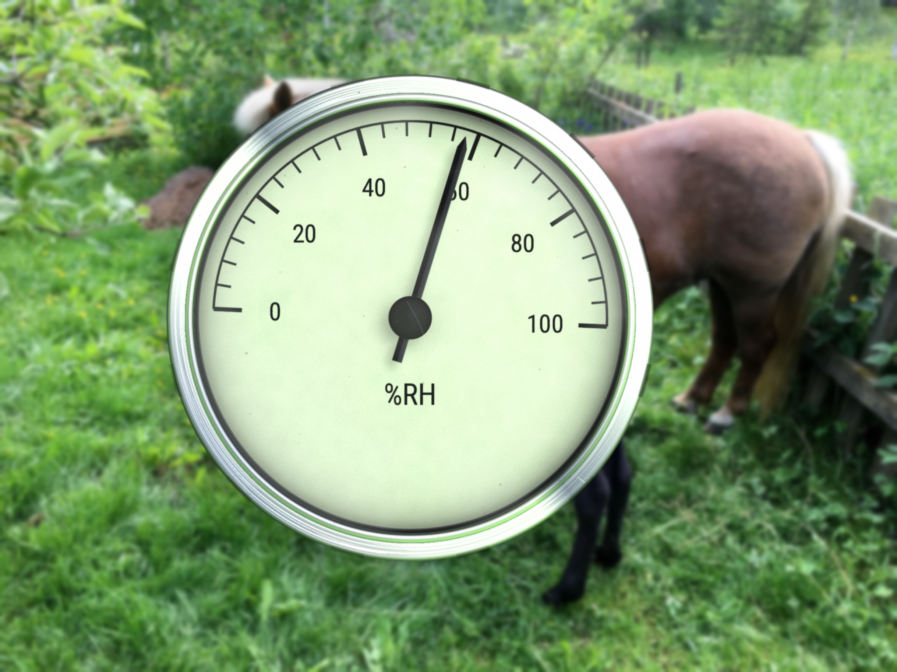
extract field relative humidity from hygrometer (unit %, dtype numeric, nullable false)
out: 58 %
